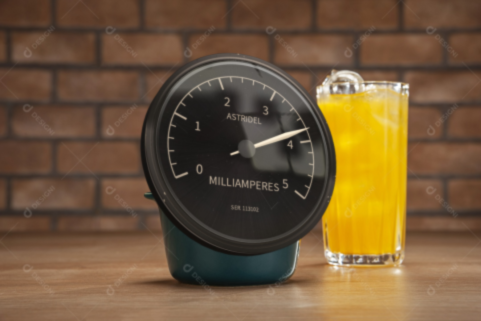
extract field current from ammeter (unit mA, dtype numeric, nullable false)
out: 3.8 mA
